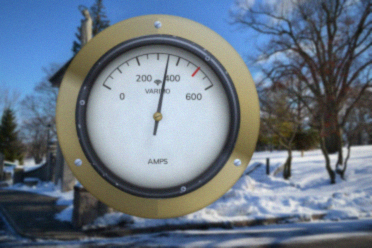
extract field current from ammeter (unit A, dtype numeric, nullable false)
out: 350 A
